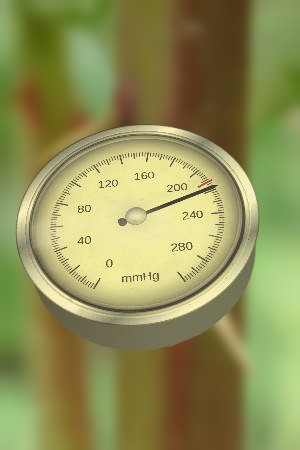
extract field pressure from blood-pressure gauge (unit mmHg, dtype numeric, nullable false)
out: 220 mmHg
